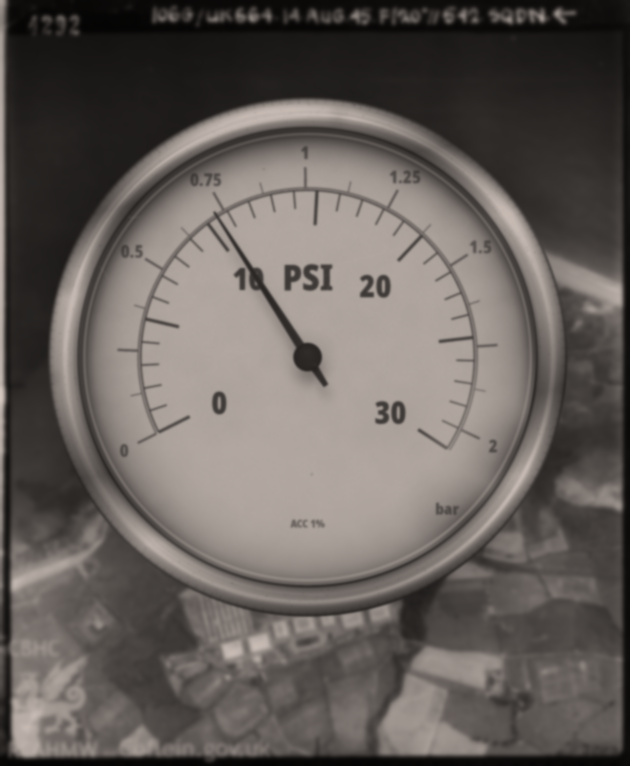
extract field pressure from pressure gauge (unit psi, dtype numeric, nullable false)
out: 10.5 psi
